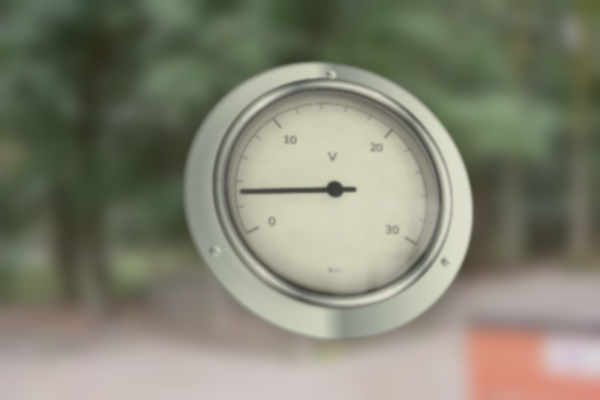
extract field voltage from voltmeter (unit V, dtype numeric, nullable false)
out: 3 V
